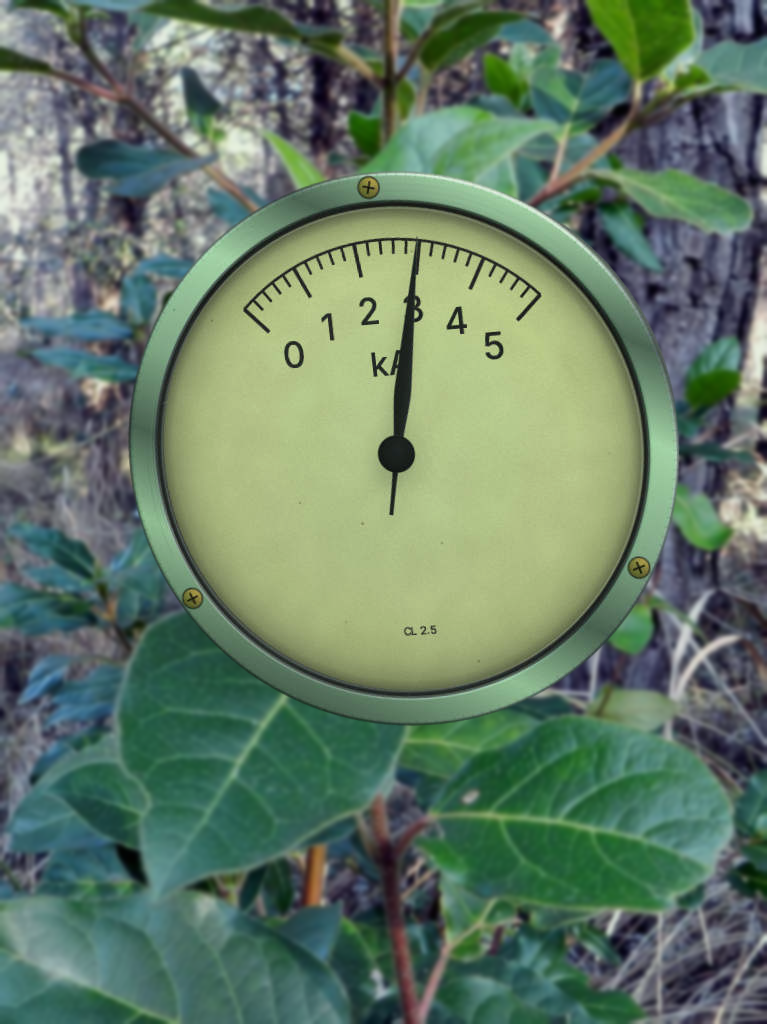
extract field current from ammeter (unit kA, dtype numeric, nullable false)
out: 3 kA
